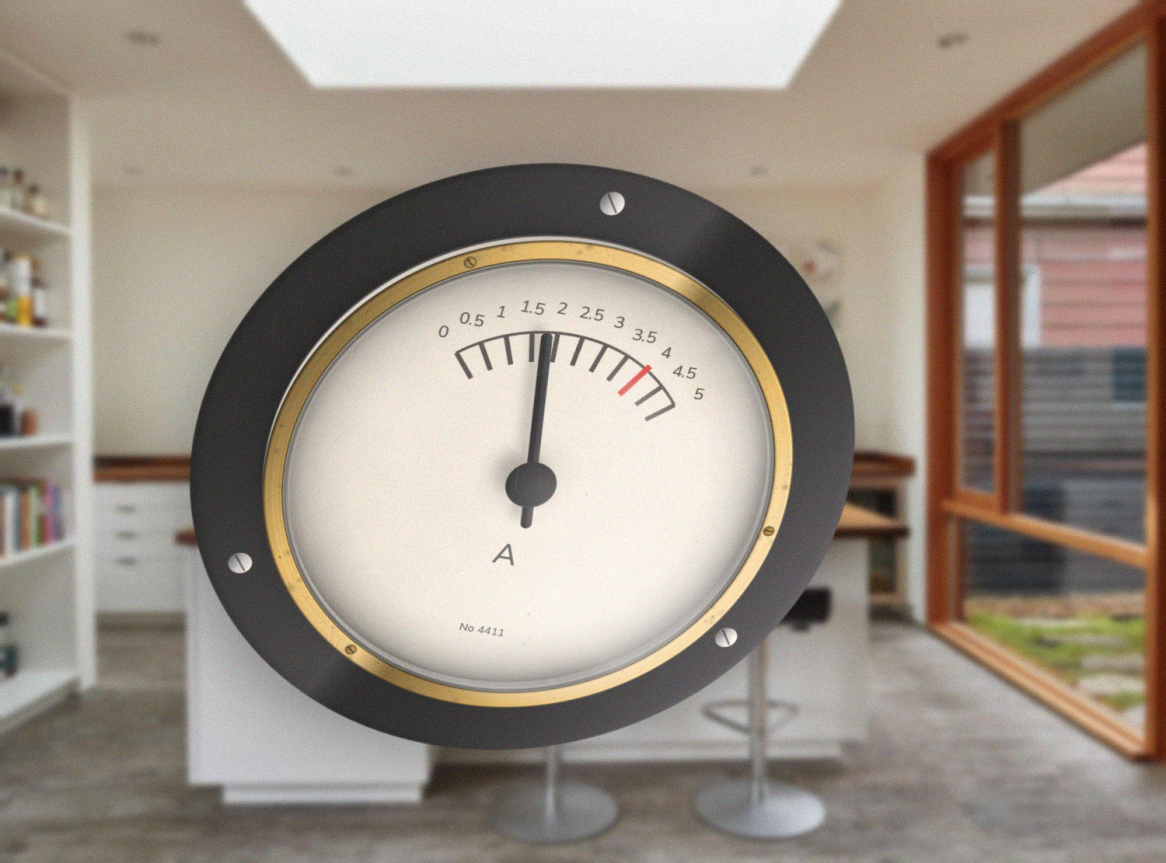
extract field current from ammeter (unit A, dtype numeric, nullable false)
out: 1.75 A
